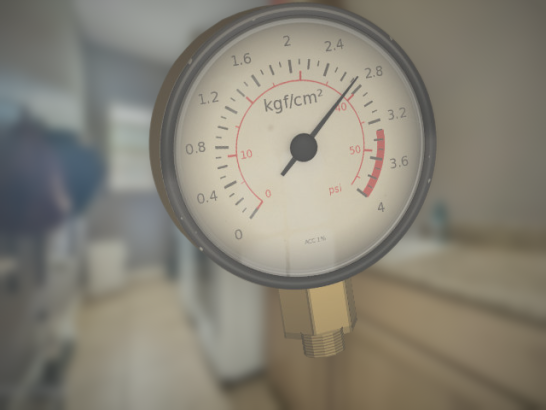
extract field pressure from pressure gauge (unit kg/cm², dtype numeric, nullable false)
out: 2.7 kg/cm²
